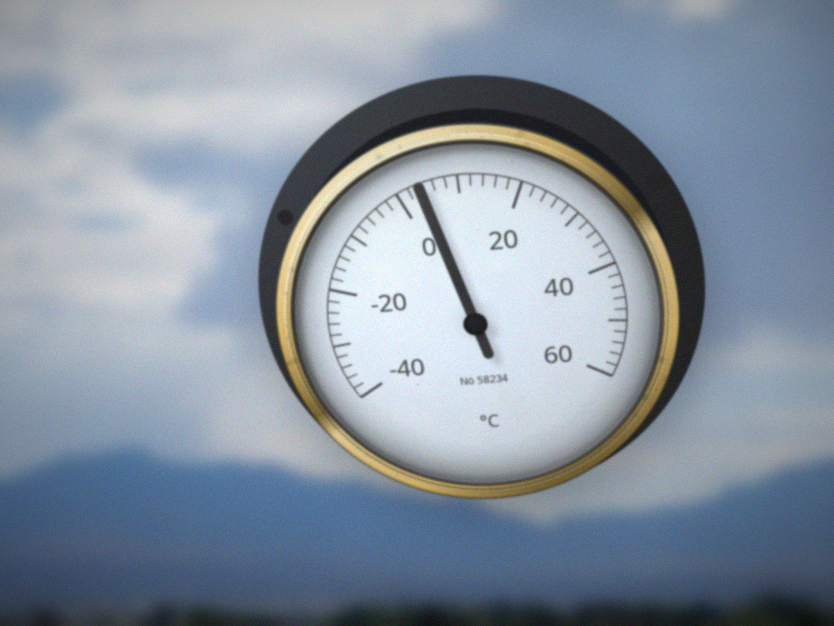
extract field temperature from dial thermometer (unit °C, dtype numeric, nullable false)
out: 4 °C
